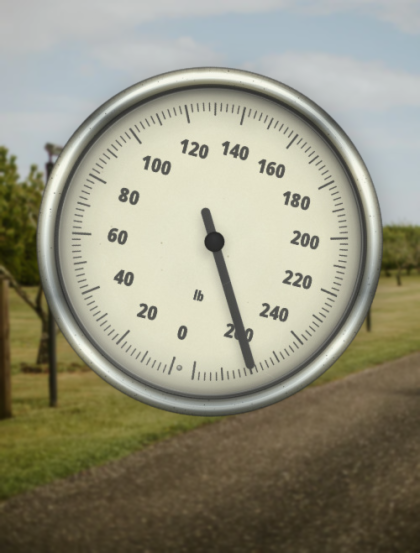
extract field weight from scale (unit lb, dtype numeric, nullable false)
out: 260 lb
